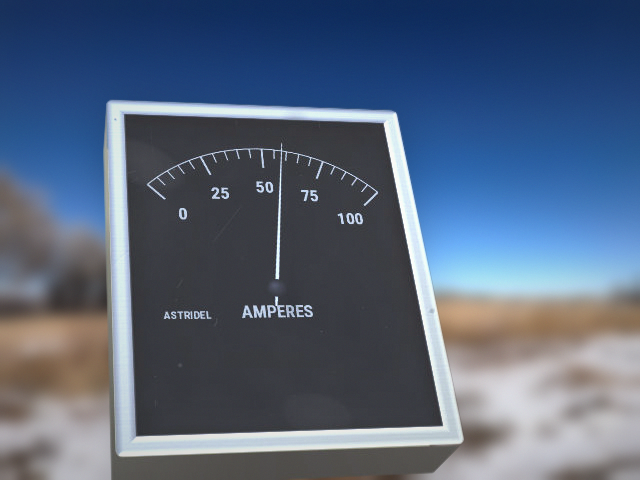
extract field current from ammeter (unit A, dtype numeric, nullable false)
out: 57.5 A
